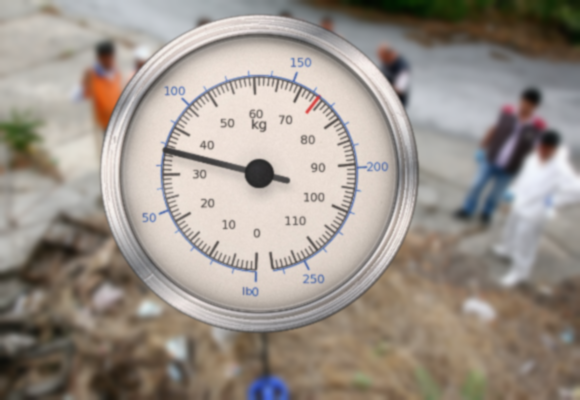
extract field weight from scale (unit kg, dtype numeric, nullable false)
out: 35 kg
